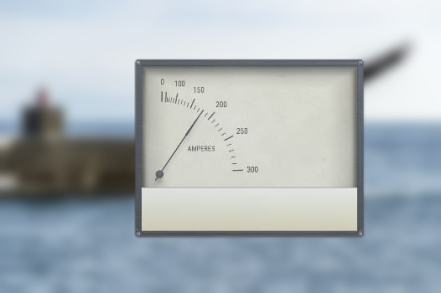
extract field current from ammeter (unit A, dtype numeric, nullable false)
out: 180 A
